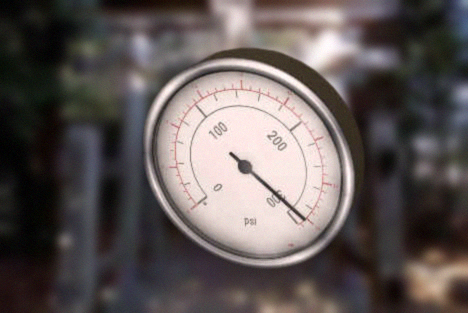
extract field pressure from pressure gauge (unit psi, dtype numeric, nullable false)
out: 290 psi
